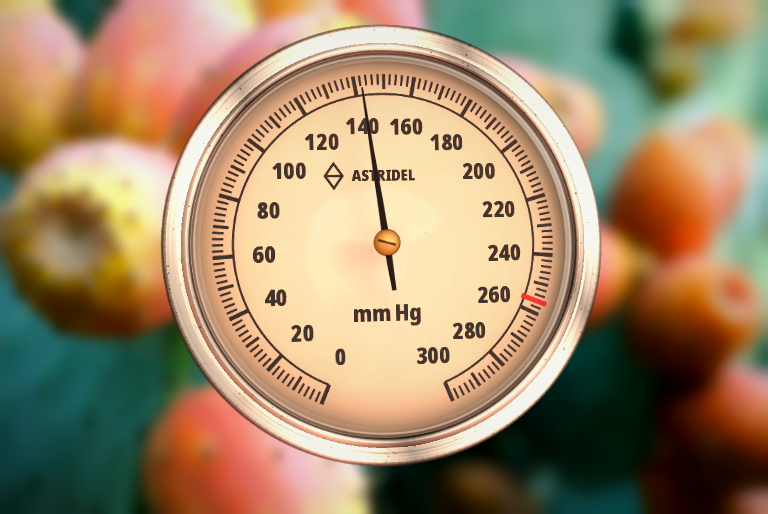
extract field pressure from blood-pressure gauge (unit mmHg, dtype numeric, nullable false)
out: 142 mmHg
